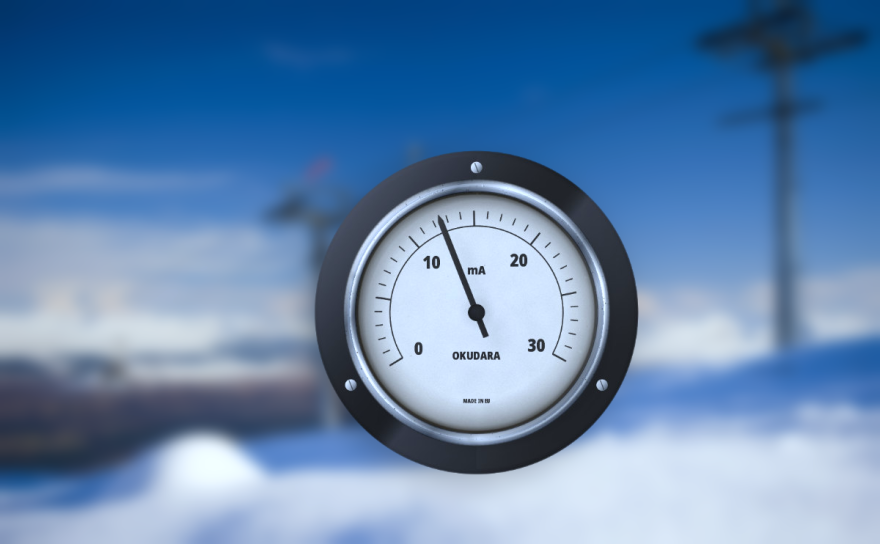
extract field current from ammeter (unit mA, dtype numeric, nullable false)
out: 12.5 mA
